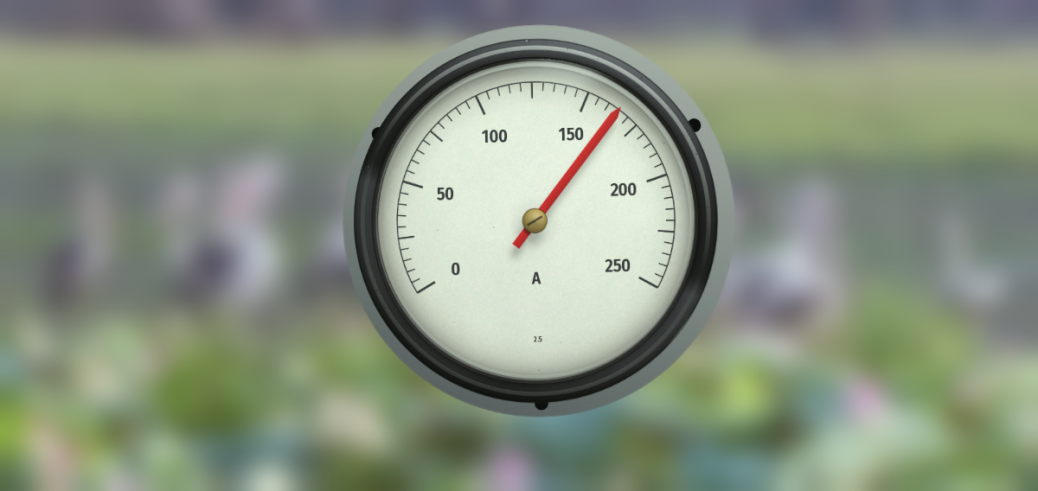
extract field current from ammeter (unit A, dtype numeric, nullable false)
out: 165 A
